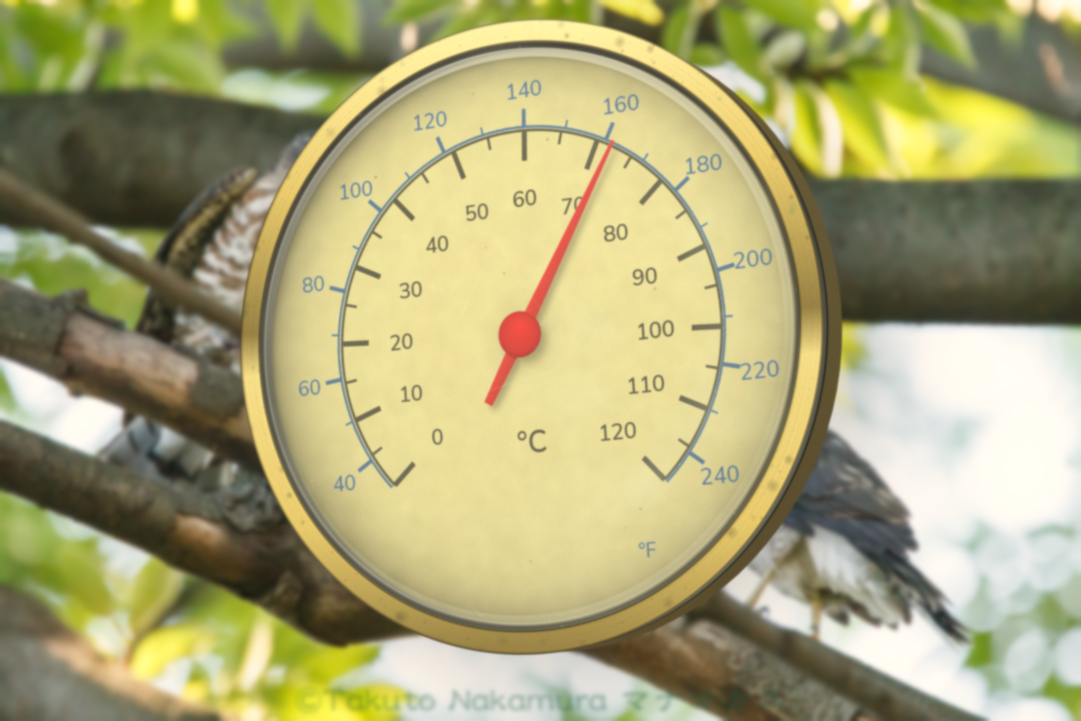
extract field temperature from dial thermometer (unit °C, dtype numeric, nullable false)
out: 72.5 °C
